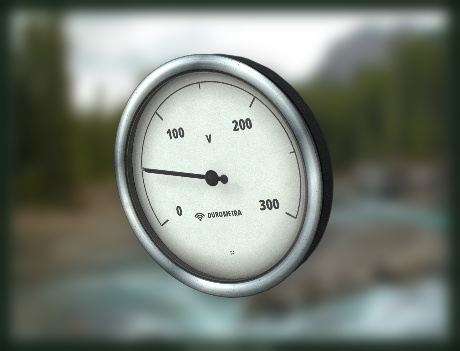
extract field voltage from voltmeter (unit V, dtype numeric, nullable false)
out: 50 V
